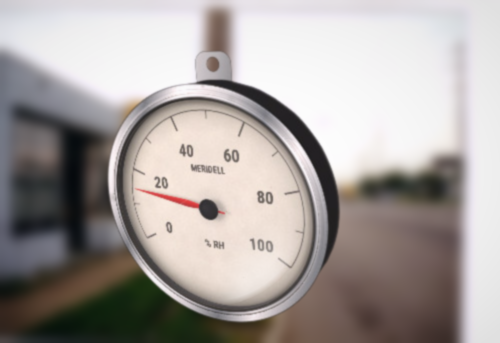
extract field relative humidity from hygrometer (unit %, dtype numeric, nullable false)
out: 15 %
